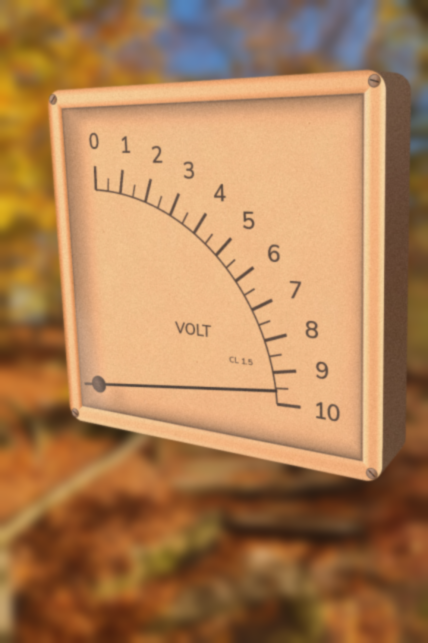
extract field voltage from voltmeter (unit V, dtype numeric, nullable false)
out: 9.5 V
